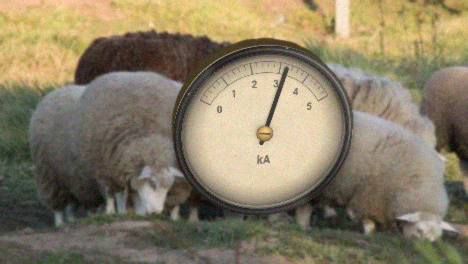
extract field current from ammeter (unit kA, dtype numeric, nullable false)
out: 3.2 kA
